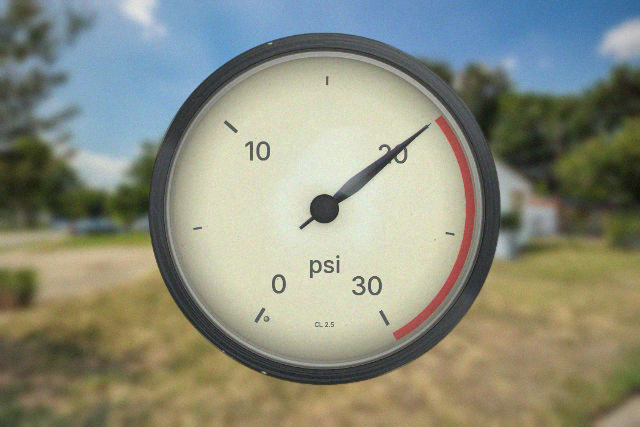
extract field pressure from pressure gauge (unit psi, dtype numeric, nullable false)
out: 20 psi
